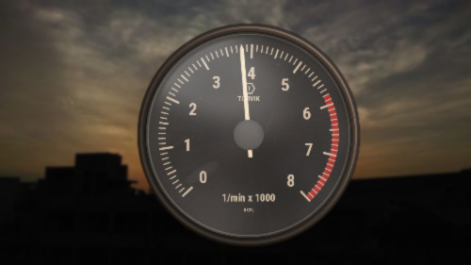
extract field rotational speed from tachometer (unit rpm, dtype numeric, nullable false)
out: 3800 rpm
